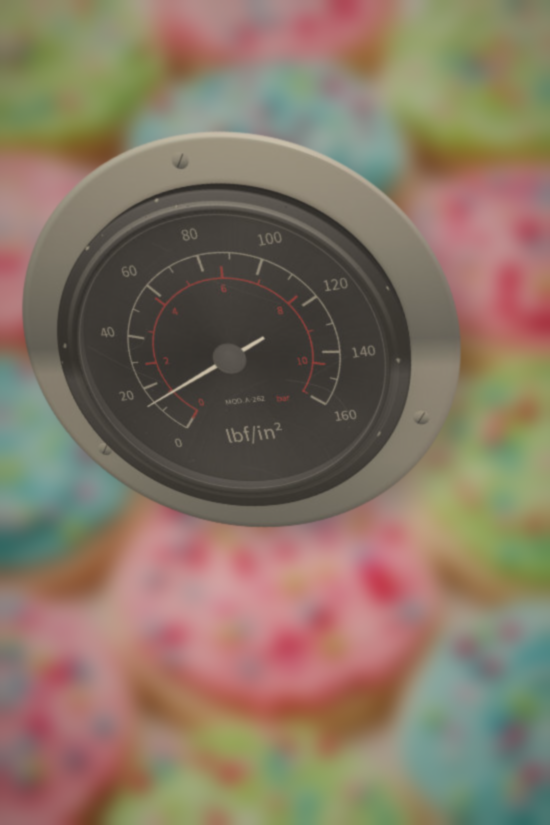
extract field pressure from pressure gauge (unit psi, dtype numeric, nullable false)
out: 15 psi
